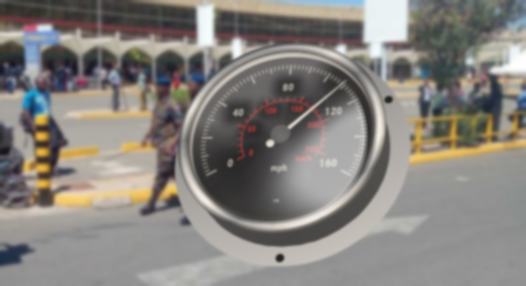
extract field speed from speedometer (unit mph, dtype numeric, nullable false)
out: 110 mph
